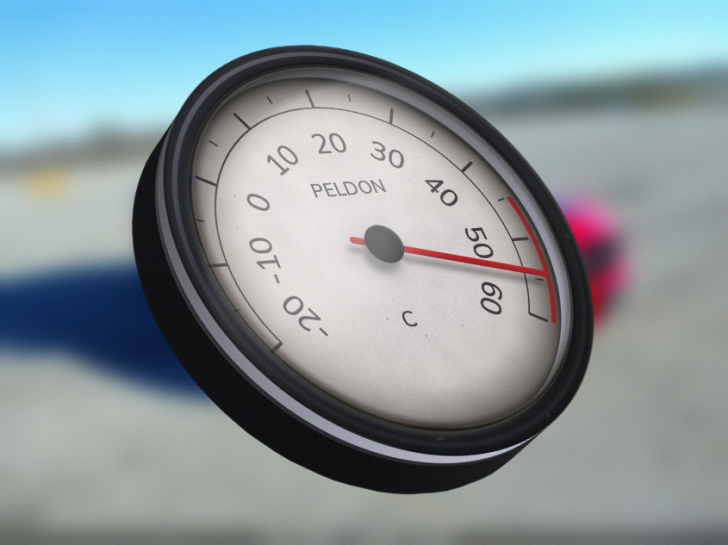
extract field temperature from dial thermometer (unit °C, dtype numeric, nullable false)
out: 55 °C
